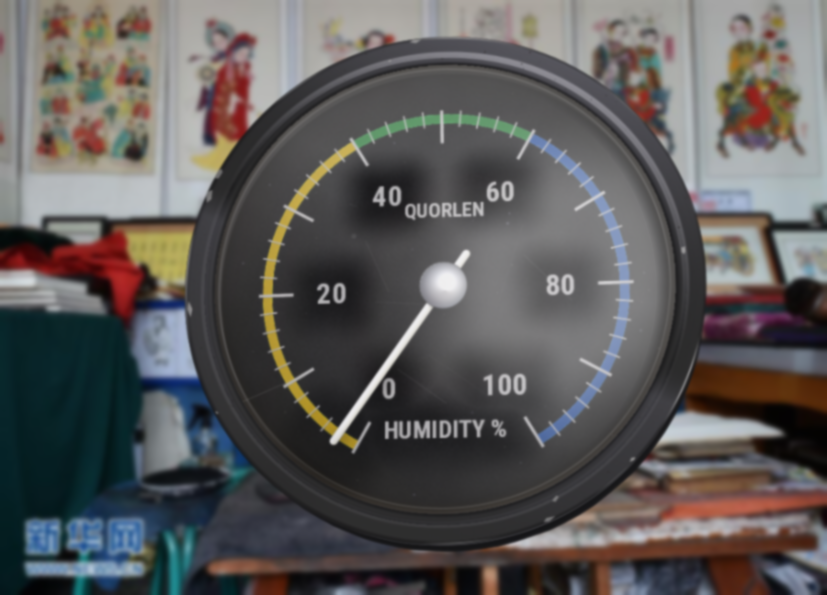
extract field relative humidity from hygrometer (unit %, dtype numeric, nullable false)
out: 2 %
